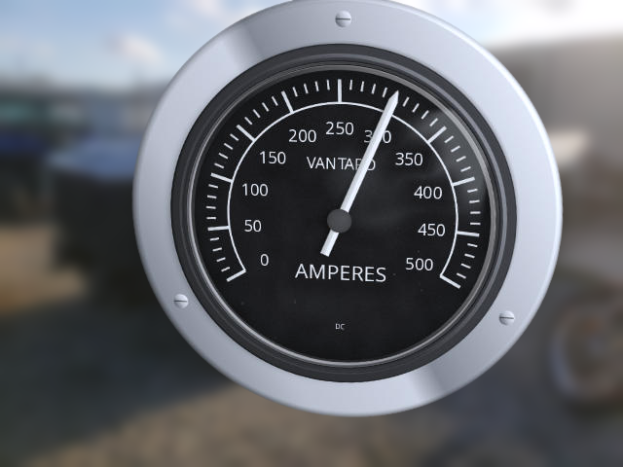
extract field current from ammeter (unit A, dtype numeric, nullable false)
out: 300 A
